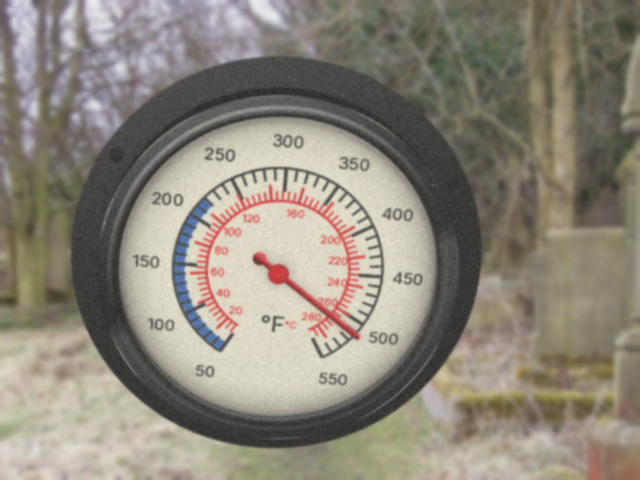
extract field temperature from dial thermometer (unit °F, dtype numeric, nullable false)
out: 510 °F
